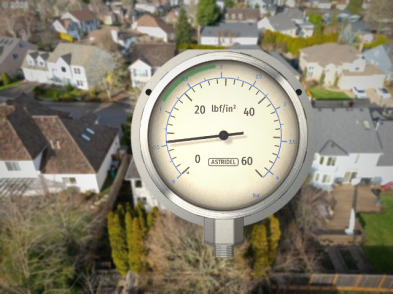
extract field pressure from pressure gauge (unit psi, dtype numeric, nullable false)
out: 8 psi
